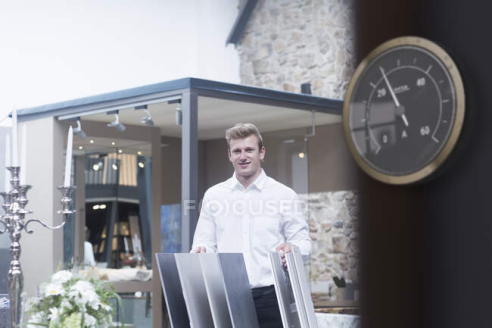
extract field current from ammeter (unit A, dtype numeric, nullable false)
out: 25 A
